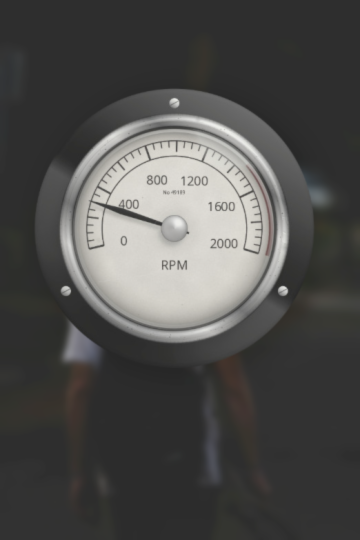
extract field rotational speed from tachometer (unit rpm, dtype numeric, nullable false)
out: 300 rpm
